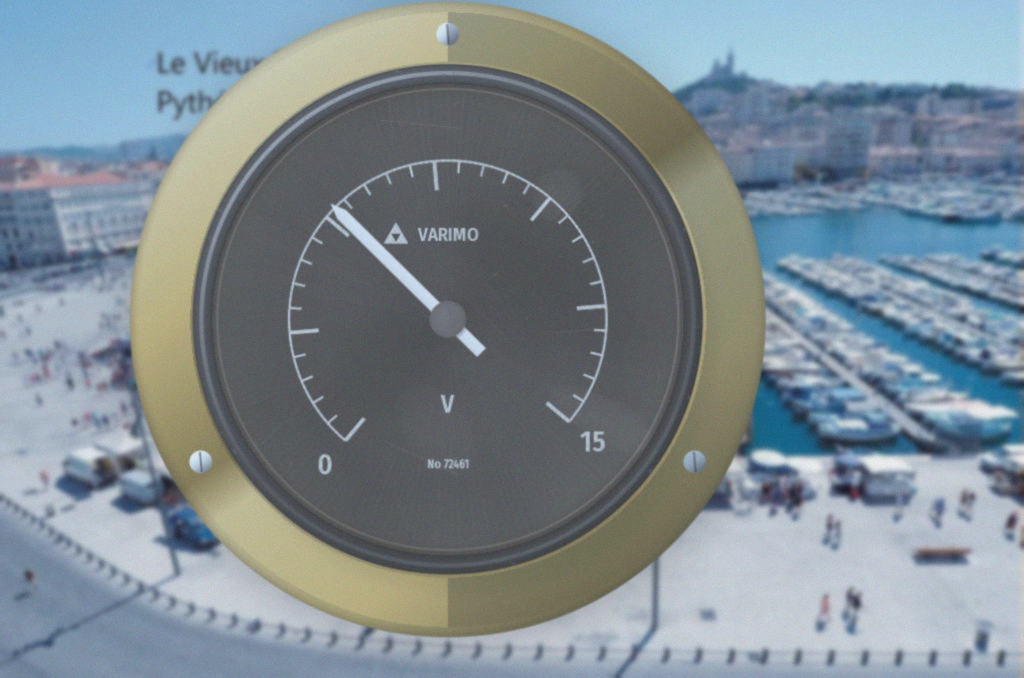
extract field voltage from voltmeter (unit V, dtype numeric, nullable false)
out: 5.25 V
